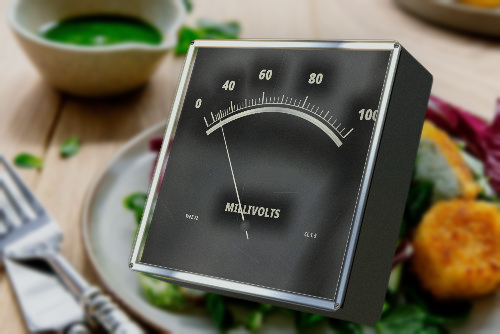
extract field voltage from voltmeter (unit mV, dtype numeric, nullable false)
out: 30 mV
